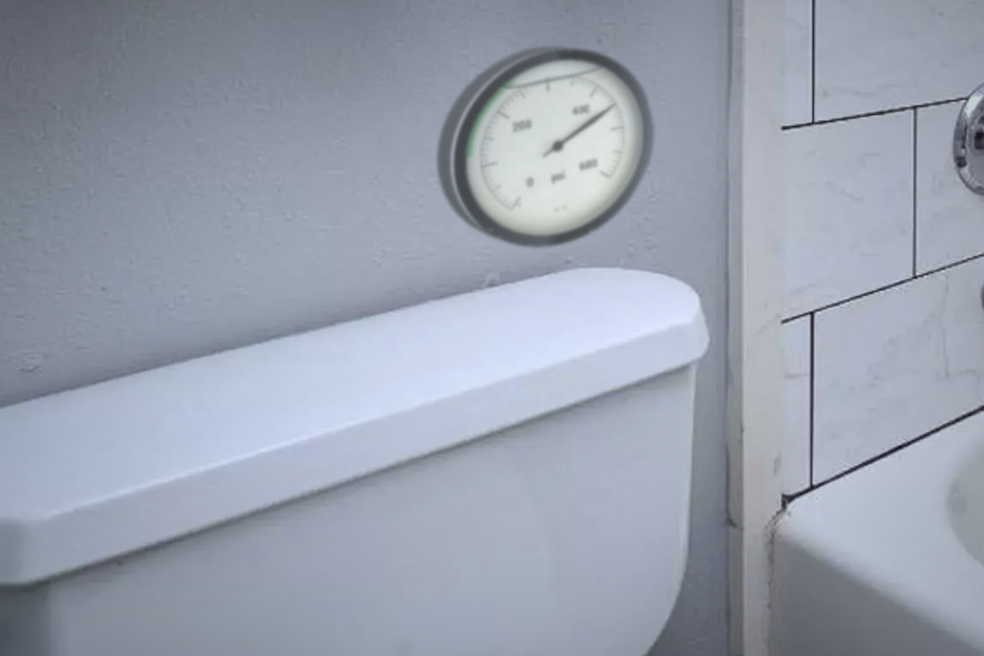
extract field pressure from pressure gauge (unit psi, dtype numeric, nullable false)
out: 450 psi
